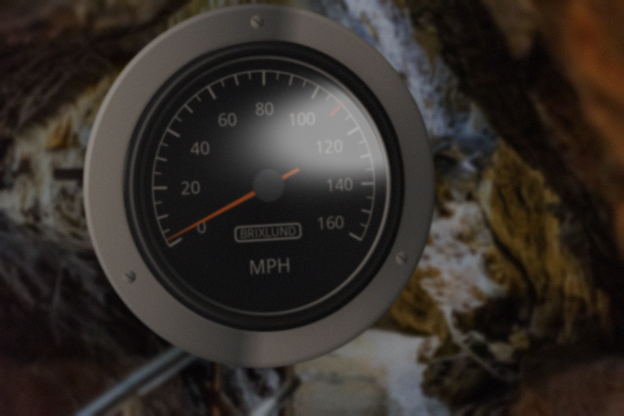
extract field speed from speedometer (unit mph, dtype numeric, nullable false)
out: 2.5 mph
